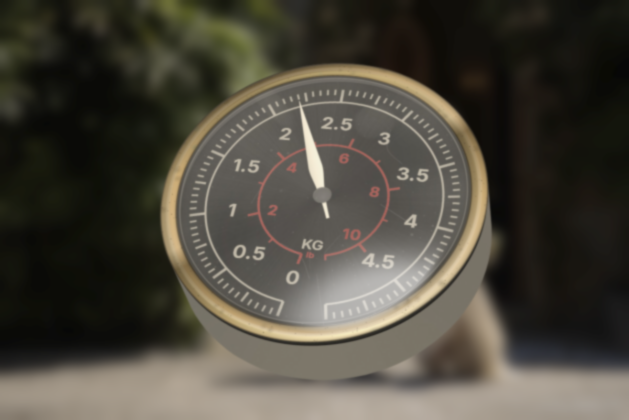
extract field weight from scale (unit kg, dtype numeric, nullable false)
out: 2.2 kg
